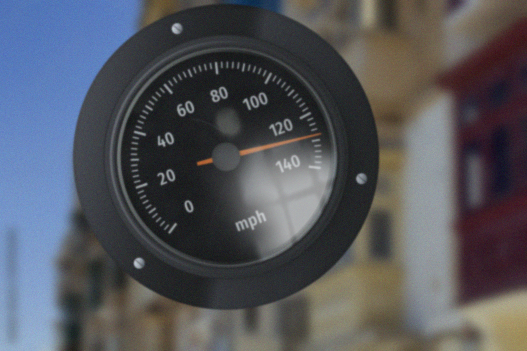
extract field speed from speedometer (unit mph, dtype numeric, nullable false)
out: 128 mph
